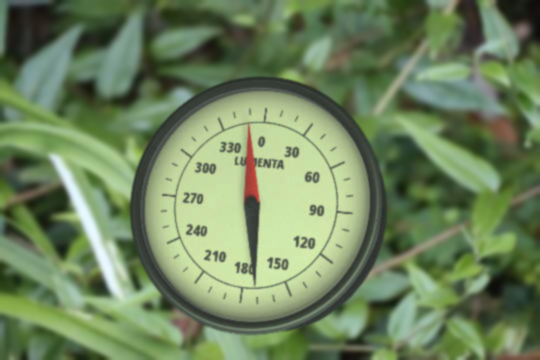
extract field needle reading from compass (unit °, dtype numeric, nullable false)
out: 350 °
